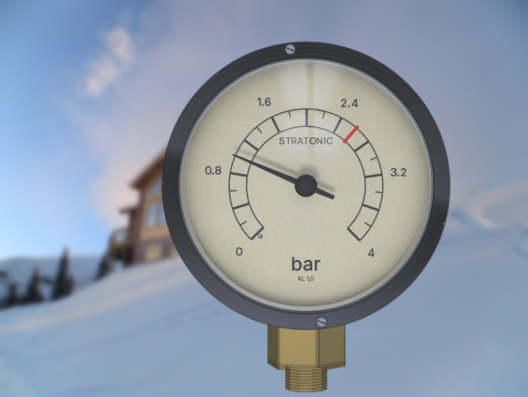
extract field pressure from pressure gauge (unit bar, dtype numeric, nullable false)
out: 1 bar
